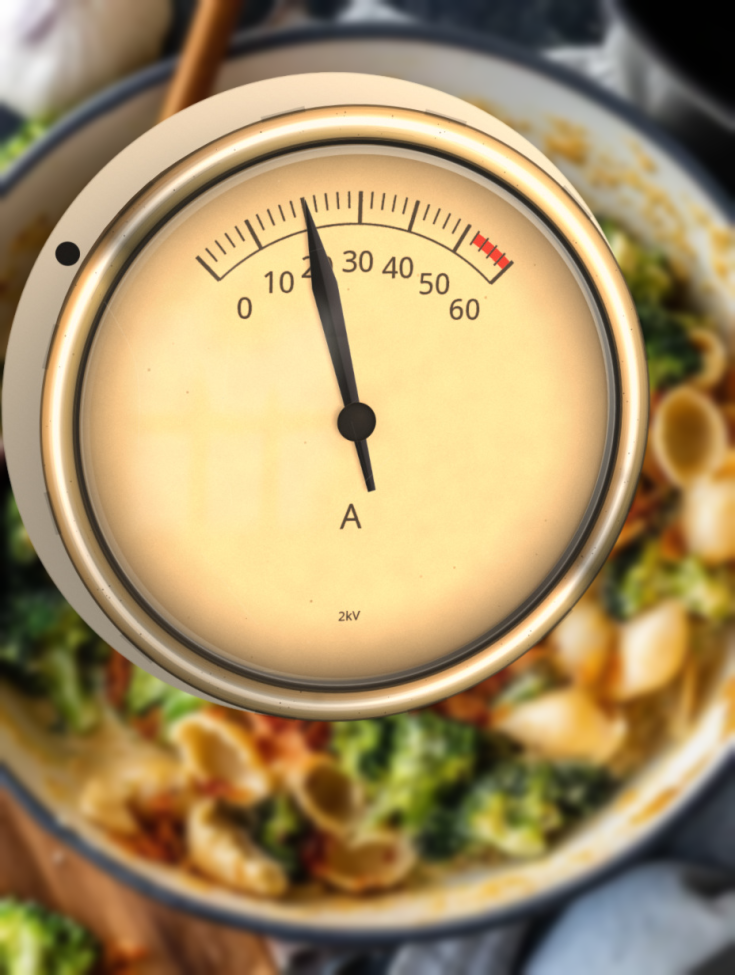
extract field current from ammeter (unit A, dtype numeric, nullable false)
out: 20 A
